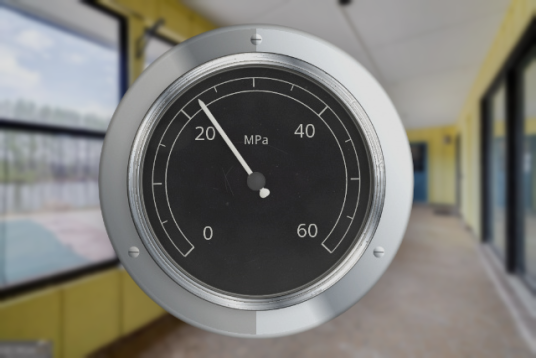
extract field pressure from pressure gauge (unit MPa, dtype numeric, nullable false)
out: 22.5 MPa
